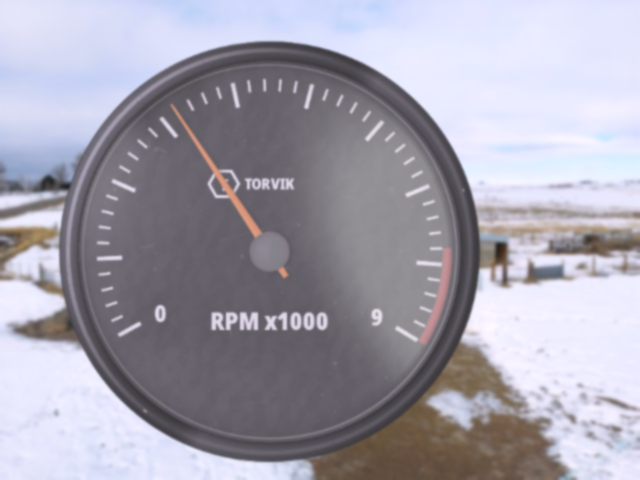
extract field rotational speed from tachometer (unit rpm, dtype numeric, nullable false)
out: 3200 rpm
